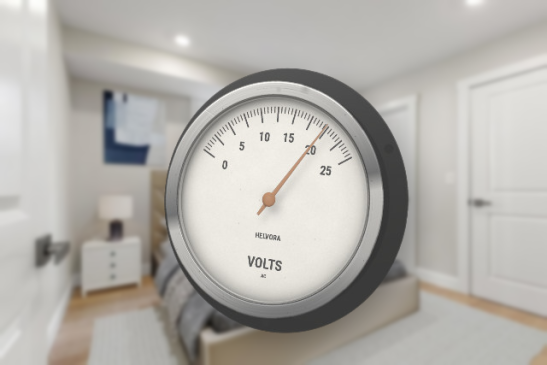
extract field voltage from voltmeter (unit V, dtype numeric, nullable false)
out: 20 V
